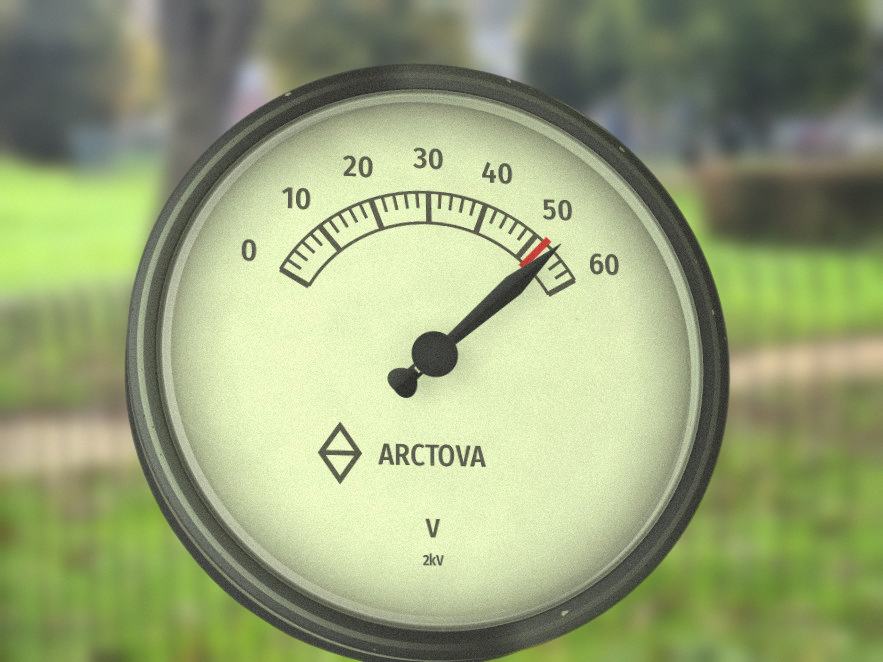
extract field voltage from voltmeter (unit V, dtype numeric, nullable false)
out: 54 V
